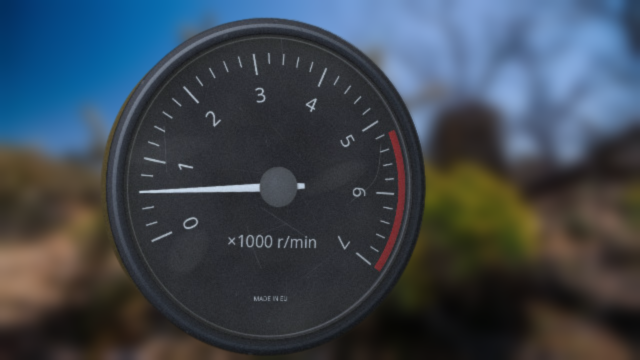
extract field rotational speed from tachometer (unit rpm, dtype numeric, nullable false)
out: 600 rpm
